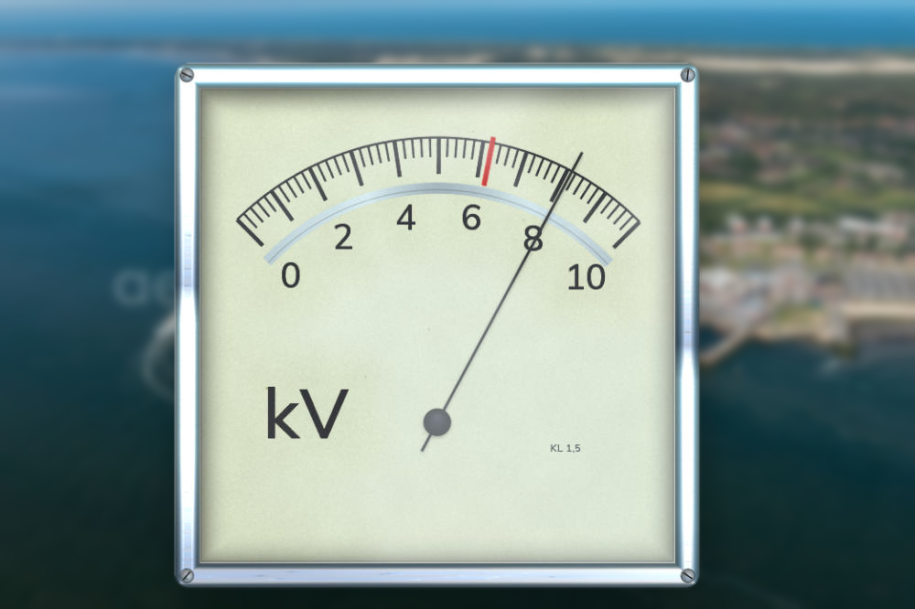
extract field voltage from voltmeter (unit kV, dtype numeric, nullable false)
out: 8.1 kV
